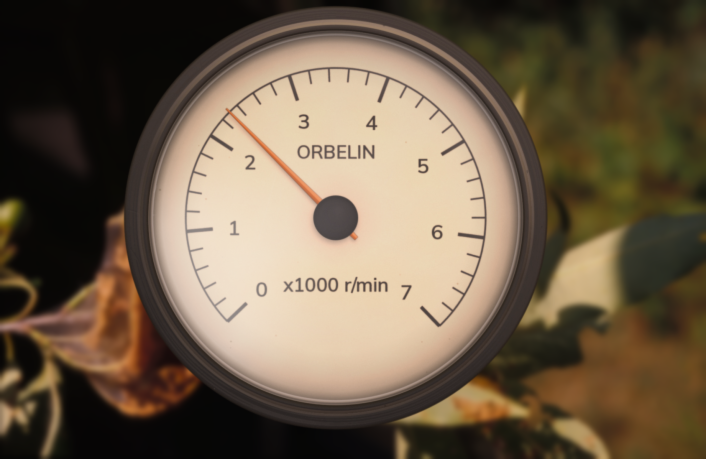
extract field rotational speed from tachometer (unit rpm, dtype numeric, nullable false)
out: 2300 rpm
